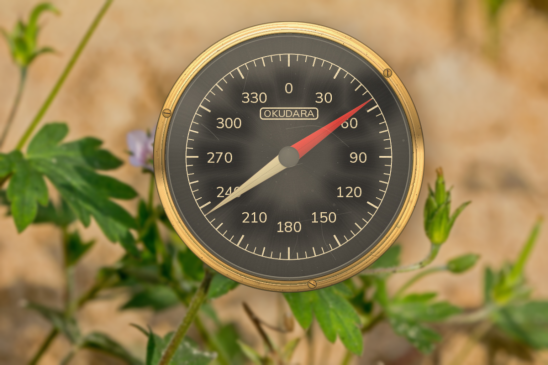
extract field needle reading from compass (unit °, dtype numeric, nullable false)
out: 55 °
